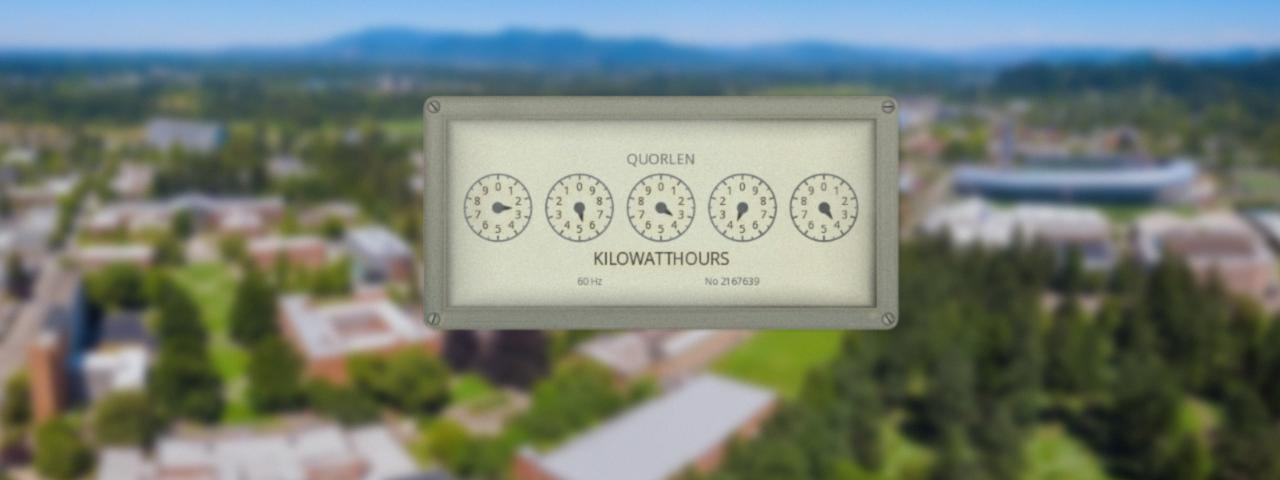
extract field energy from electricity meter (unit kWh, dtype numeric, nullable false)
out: 25344 kWh
